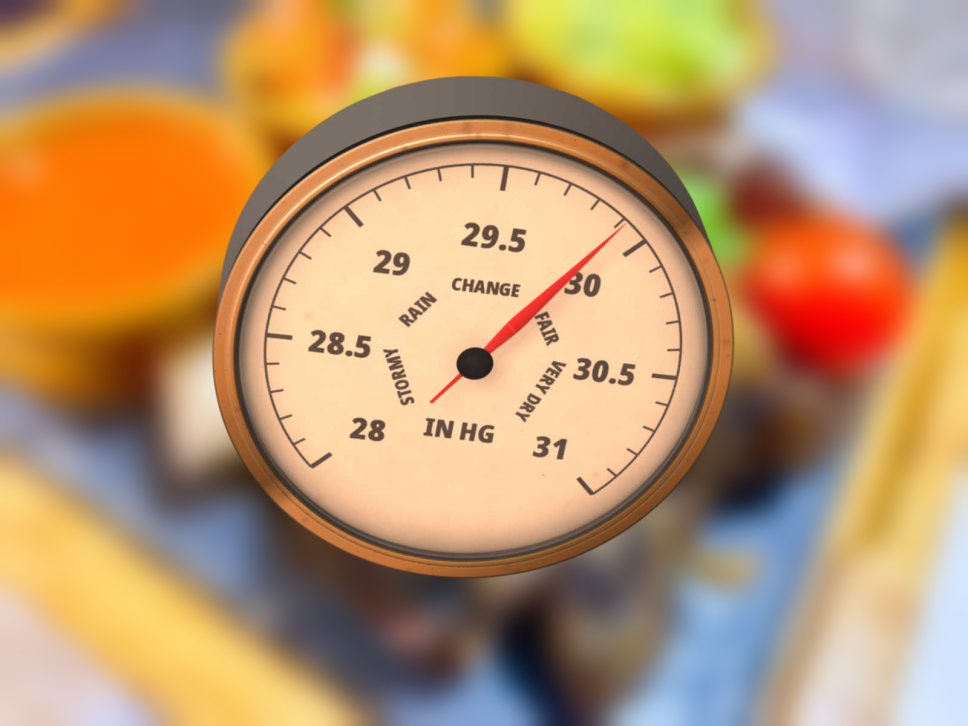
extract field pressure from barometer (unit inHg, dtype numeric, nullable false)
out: 29.9 inHg
